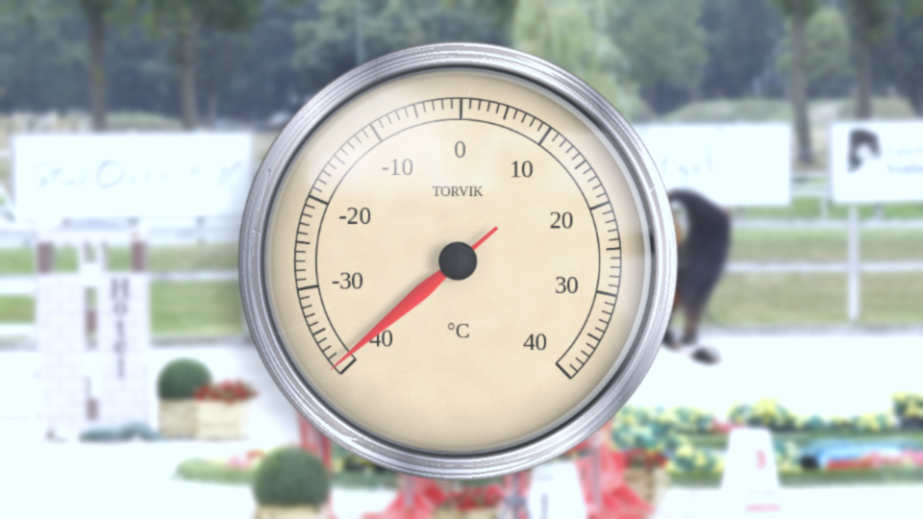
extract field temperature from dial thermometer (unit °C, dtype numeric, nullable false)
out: -39 °C
